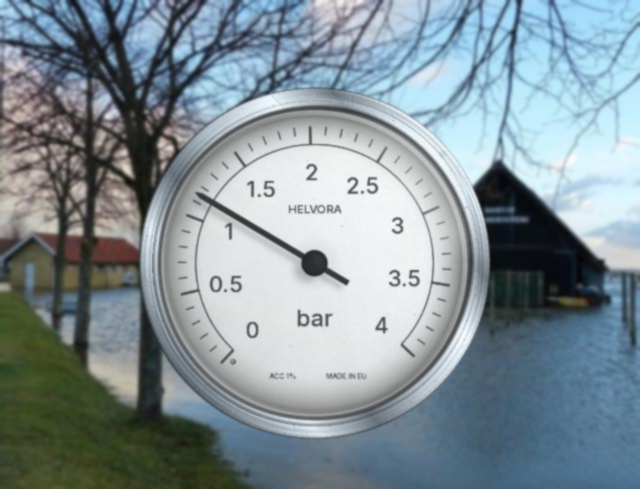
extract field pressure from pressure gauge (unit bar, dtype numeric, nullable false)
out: 1.15 bar
